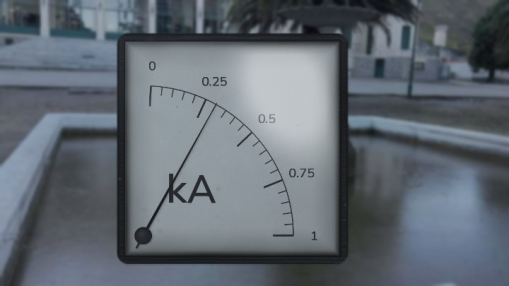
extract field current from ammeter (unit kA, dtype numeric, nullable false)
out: 0.3 kA
